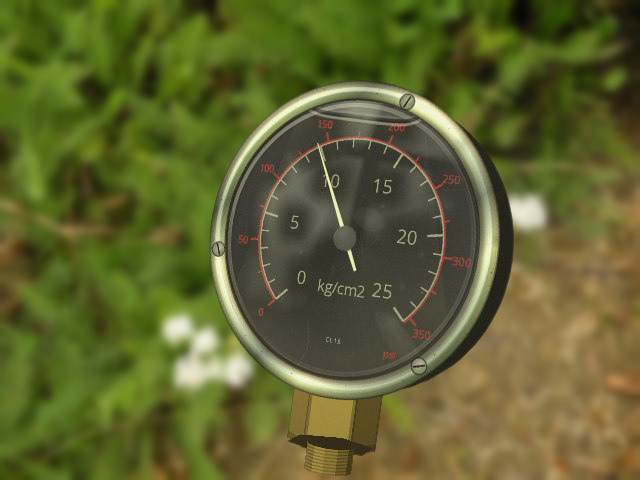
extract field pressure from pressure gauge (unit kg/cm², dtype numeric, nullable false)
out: 10 kg/cm²
